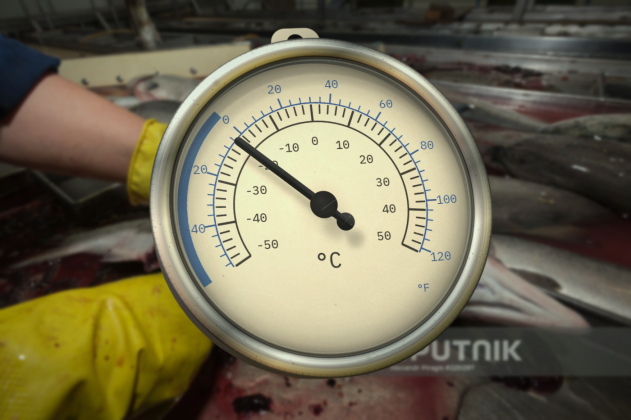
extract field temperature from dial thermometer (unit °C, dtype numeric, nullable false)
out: -20 °C
